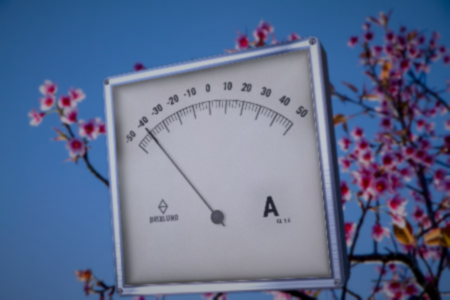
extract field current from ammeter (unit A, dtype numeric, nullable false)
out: -40 A
